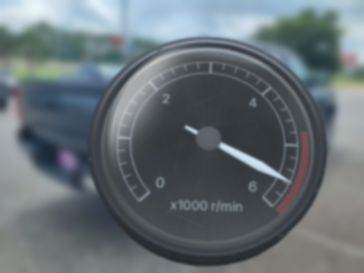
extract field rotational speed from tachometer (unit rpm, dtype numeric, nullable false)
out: 5600 rpm
